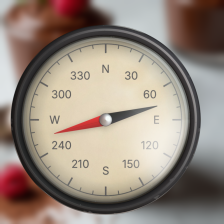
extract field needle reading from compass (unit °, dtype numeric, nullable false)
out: 255 °
